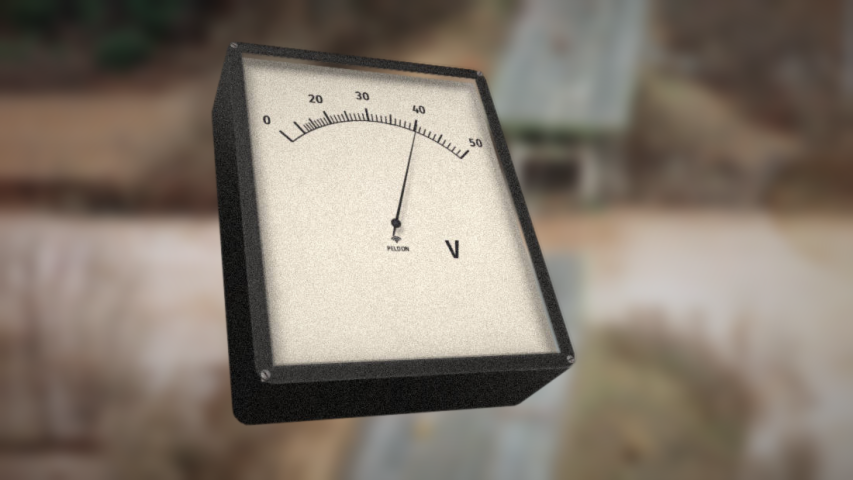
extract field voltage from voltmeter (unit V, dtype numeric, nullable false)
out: 40 V
